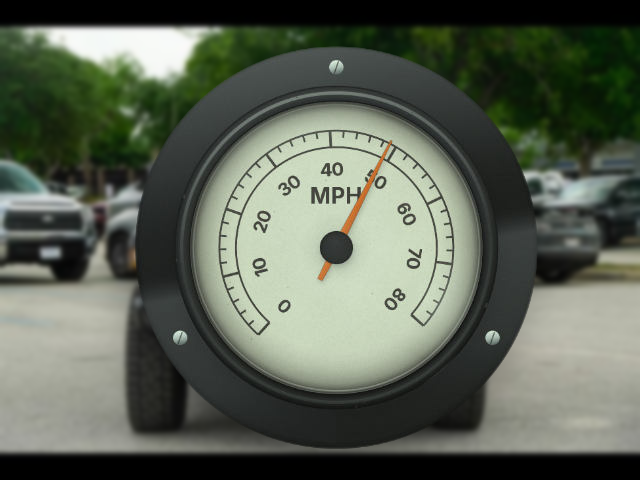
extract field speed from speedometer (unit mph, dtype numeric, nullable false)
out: 49 mph
